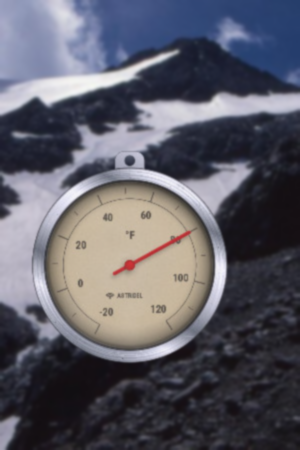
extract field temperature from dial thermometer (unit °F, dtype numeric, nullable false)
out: 80 °F
